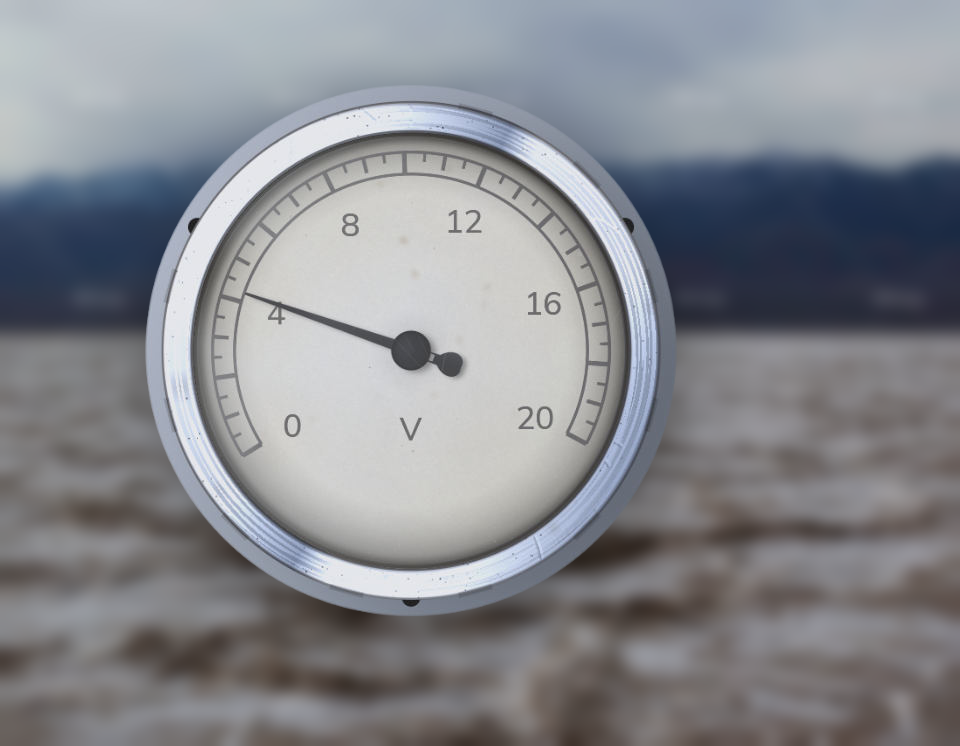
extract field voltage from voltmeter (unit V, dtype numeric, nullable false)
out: 4.25 V
